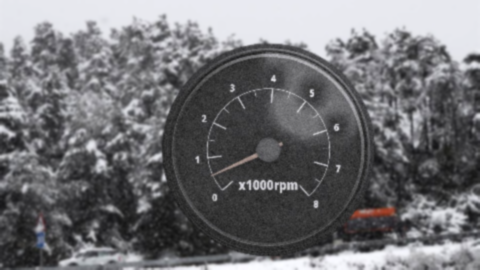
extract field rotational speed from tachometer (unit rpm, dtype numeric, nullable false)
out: 500 rpm
